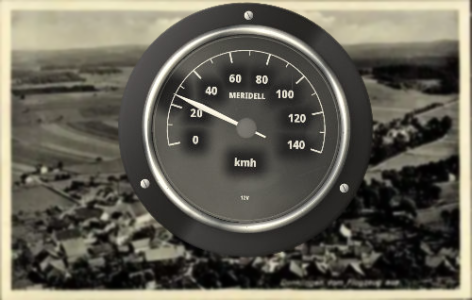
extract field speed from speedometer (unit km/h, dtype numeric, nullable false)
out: 25 km/h
